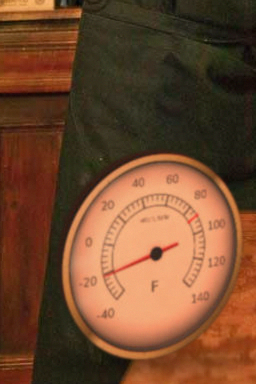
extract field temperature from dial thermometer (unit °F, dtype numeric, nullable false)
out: -20 °F
